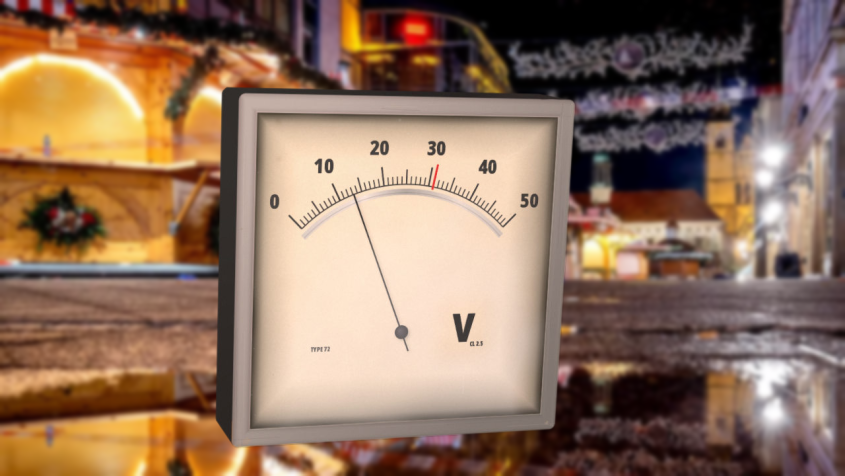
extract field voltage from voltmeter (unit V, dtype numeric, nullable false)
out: 13 V
